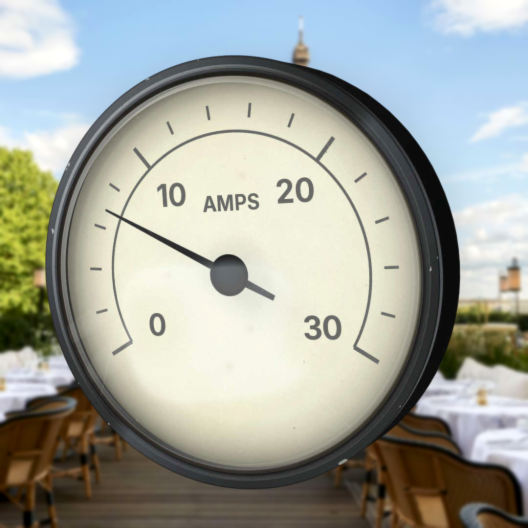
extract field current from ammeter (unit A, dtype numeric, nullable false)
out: 7 A
